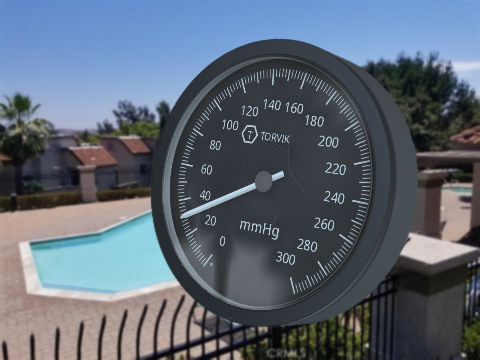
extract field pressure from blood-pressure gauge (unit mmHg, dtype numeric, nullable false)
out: 30 mmHg
